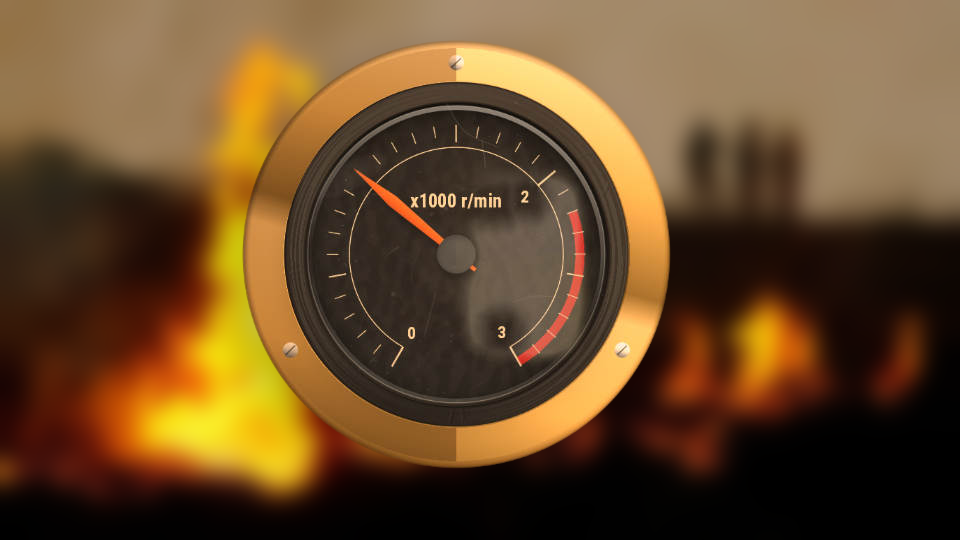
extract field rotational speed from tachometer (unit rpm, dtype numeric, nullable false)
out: 1000 rpm
